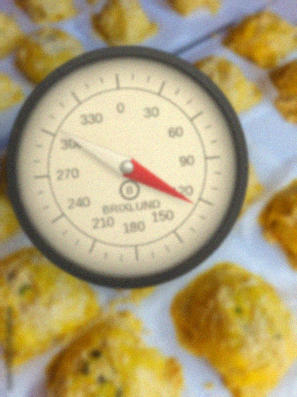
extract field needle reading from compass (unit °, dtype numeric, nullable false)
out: 125 °
